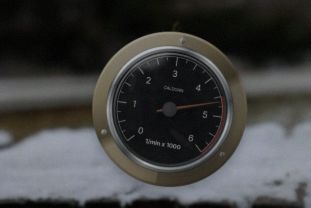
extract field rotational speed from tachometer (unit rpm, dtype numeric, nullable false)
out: 4625 rpm
